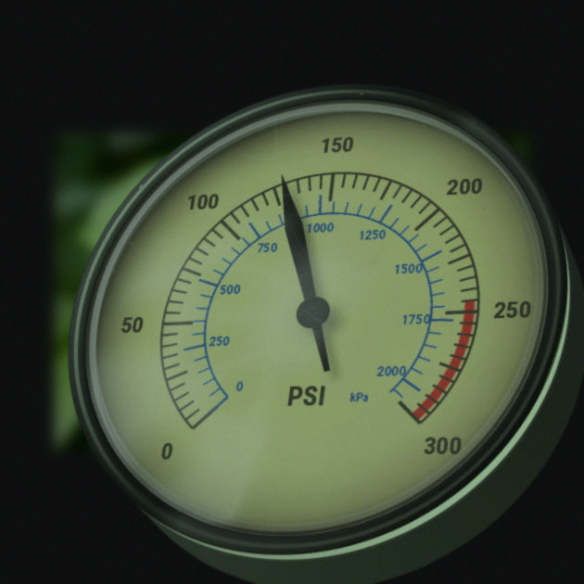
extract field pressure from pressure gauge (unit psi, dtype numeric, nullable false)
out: 130 psi
